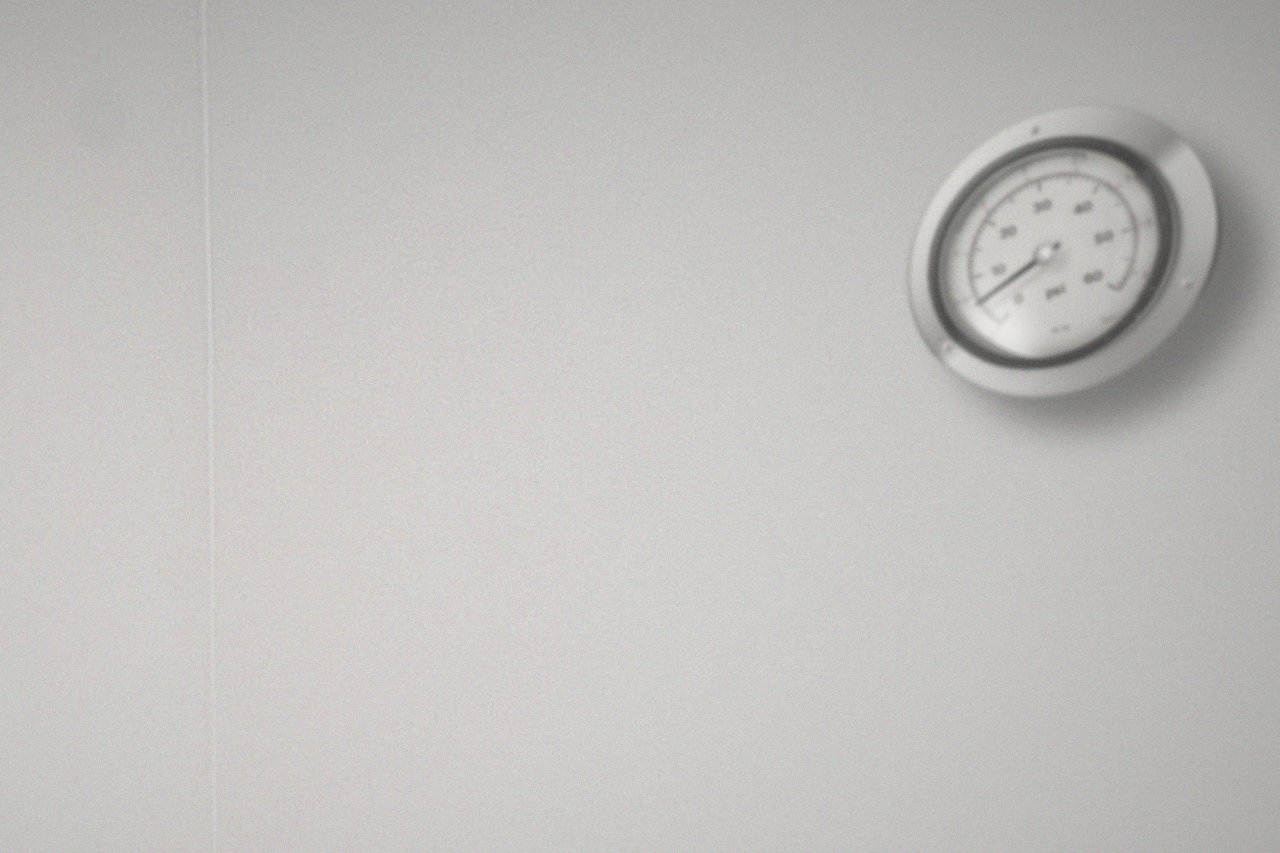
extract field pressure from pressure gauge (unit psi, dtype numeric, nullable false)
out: 5 psi
